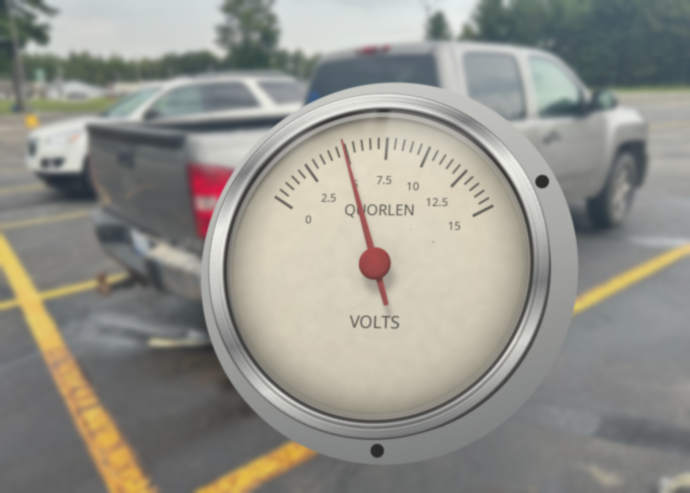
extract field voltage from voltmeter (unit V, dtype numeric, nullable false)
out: 5 V
